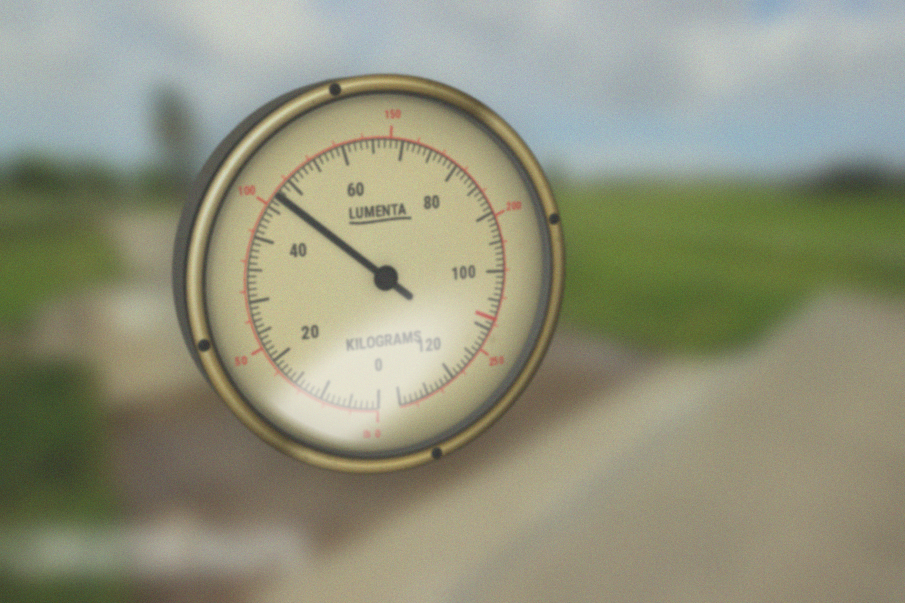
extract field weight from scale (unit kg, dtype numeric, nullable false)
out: 47 kg
